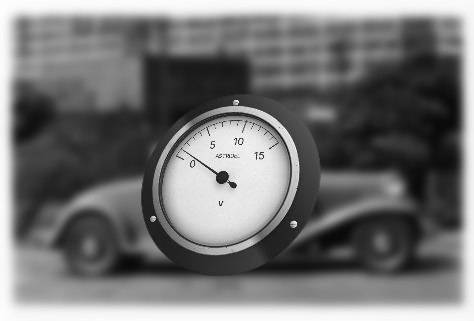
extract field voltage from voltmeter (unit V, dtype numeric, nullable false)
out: 1 V
